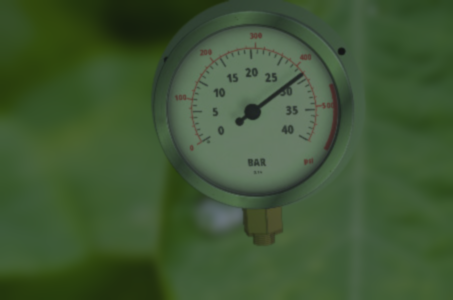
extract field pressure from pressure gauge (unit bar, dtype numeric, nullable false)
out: 29 bar
